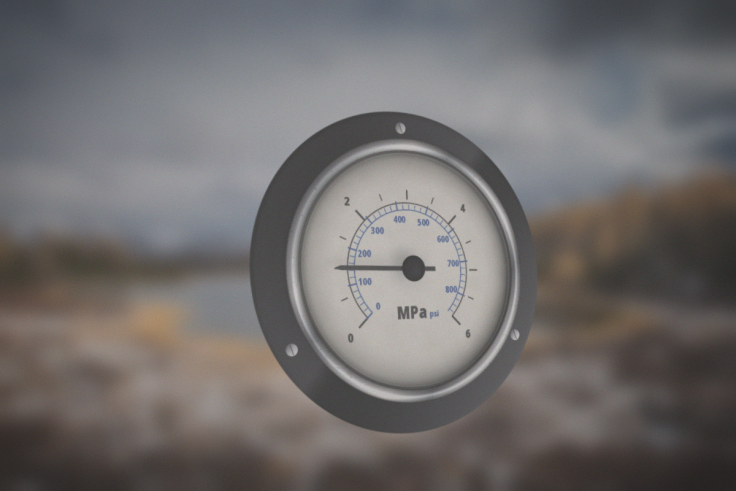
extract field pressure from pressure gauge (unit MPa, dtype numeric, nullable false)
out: 1 MPa
